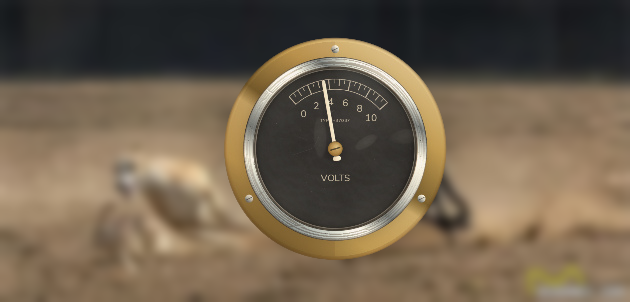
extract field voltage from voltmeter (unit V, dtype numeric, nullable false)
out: 3.5 V
